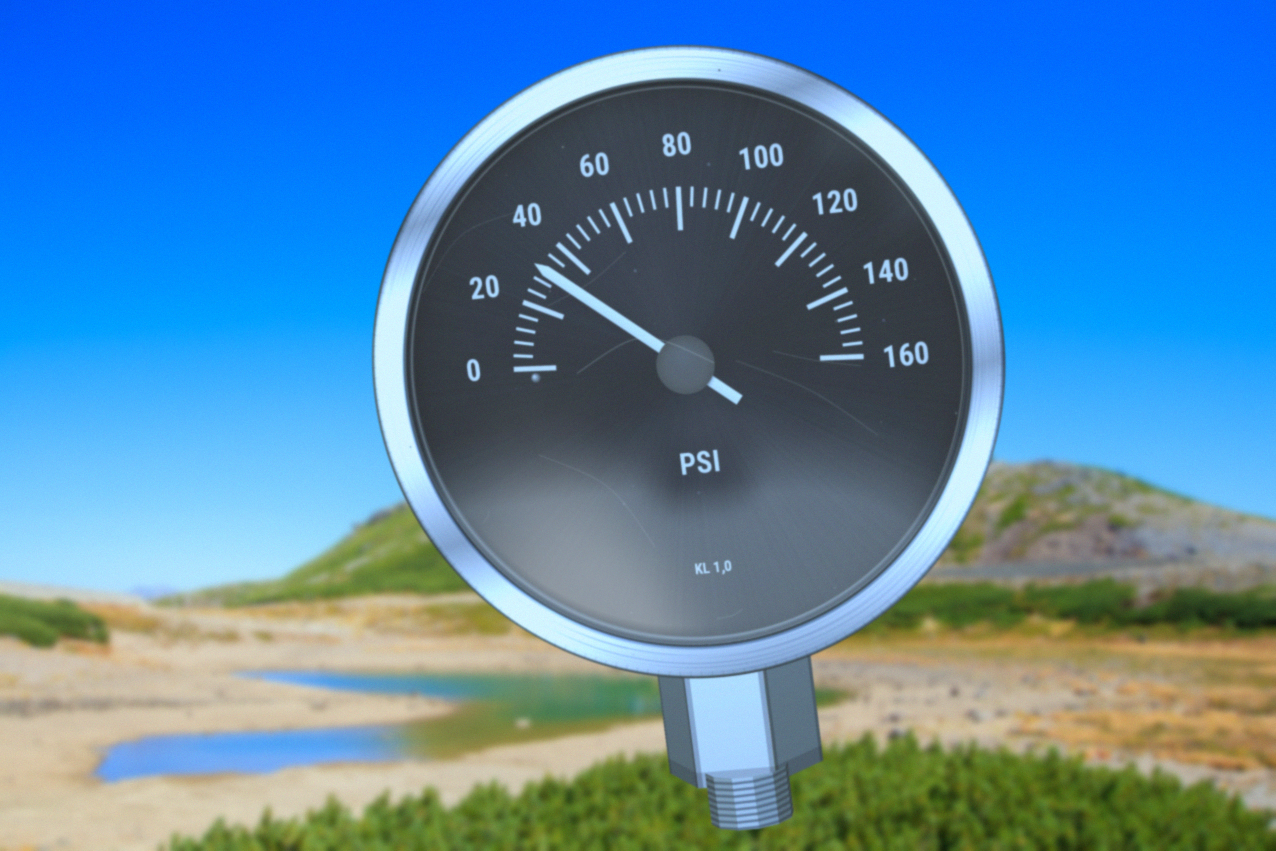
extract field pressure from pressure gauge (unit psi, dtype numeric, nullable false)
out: 32 psi
